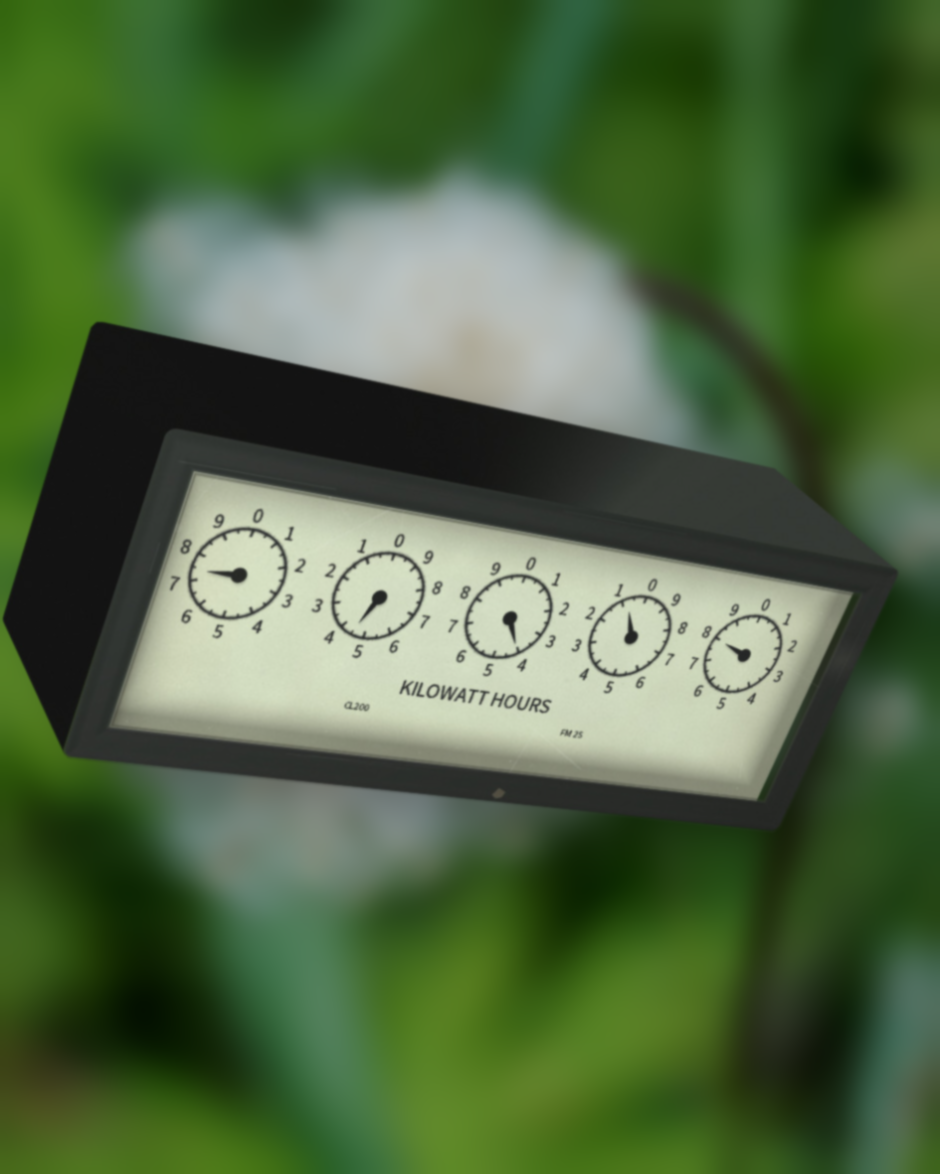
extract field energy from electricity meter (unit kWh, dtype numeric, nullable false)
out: 74408 kWh
